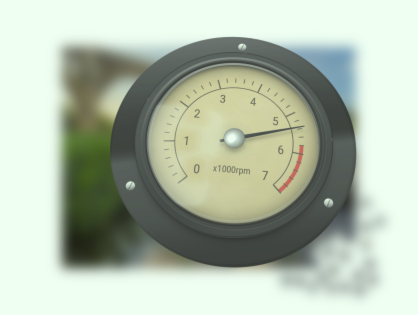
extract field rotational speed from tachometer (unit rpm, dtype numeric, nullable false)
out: 5400 rpm
